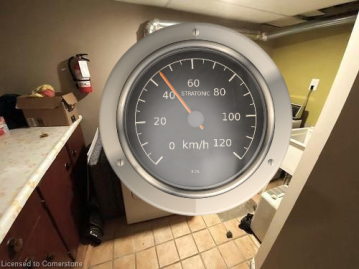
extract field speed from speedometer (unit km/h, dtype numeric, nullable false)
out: 45 km/h
